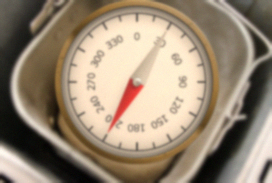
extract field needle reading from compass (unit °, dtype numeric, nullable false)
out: 210 °
